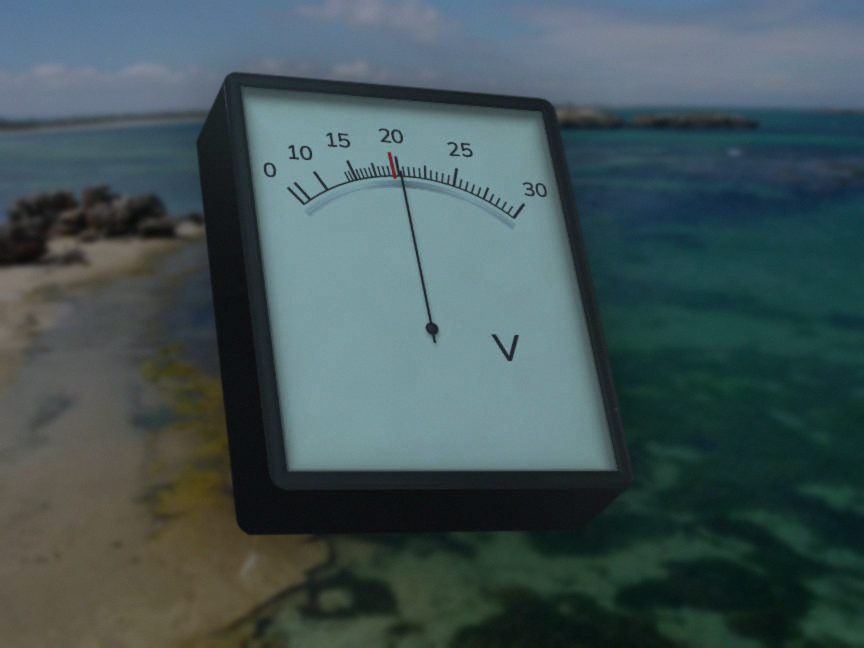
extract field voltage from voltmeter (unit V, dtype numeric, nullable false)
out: 20 V
